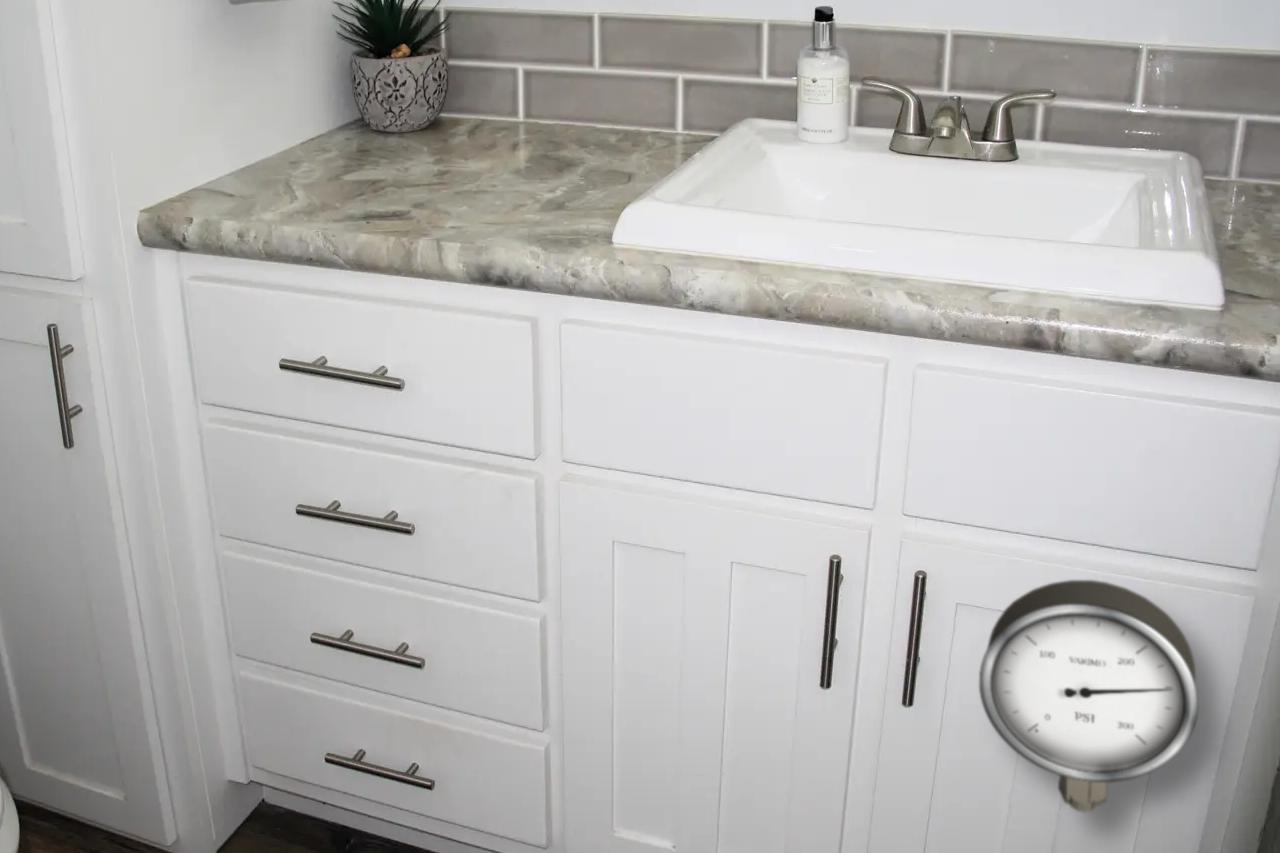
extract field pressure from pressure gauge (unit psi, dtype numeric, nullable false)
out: 240 psi
